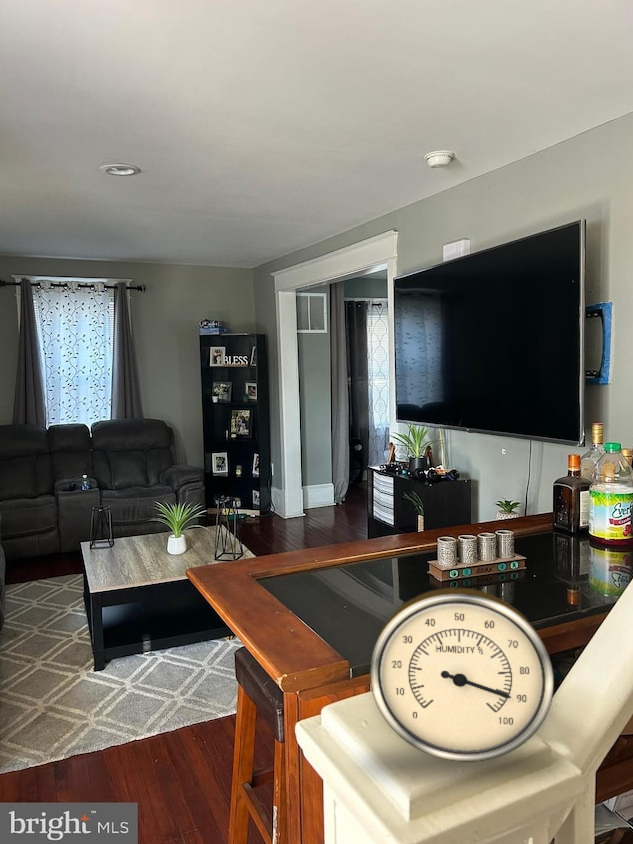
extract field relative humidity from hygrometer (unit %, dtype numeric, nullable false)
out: 90 %
